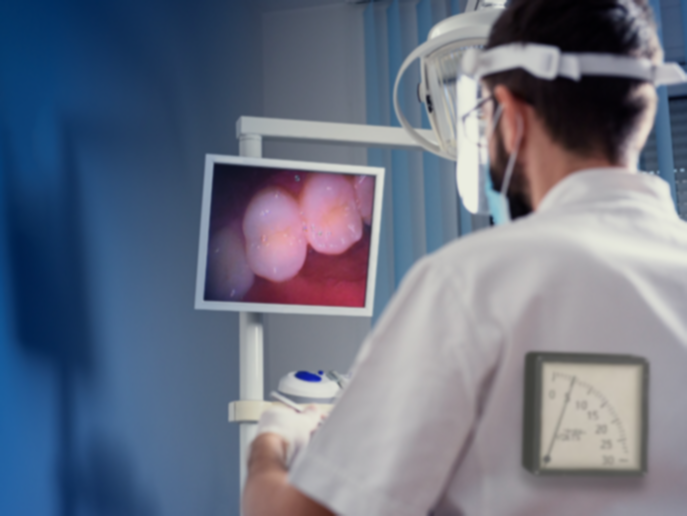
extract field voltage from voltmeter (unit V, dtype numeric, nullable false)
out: 5 V
